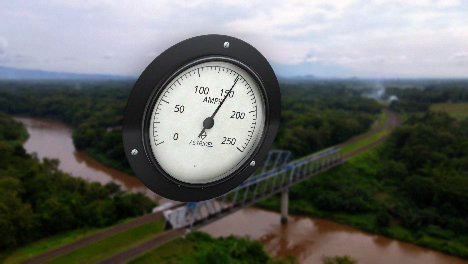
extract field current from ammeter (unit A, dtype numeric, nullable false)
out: 150 A
